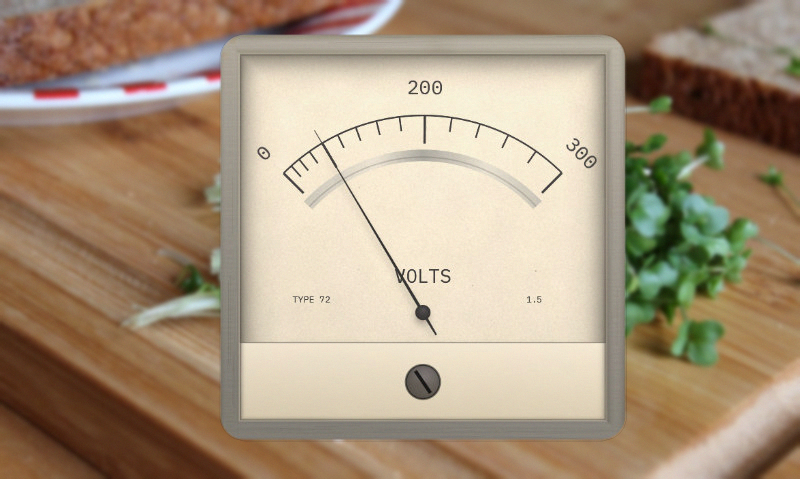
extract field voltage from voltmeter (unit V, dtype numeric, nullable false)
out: 100 V
